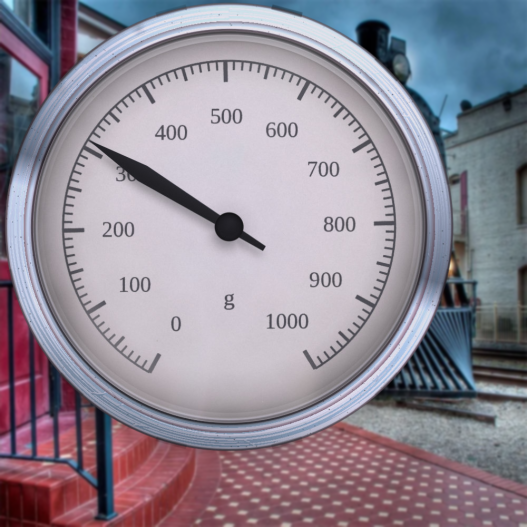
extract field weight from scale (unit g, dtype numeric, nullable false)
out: 310 g
